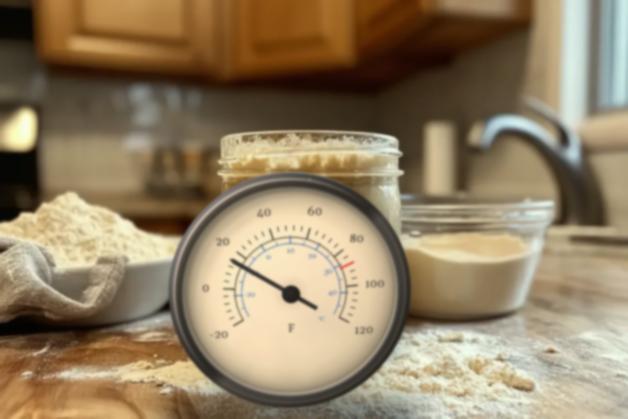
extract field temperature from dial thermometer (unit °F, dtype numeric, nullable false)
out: 16 °F
